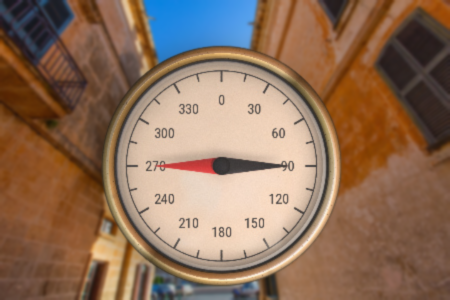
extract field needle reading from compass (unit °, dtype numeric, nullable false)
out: 270 °
